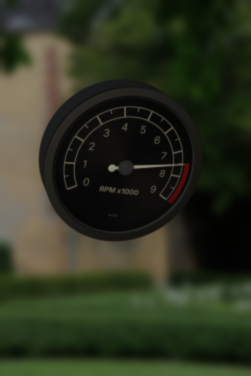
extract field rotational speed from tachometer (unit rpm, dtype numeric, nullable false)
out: 7500 rpm
